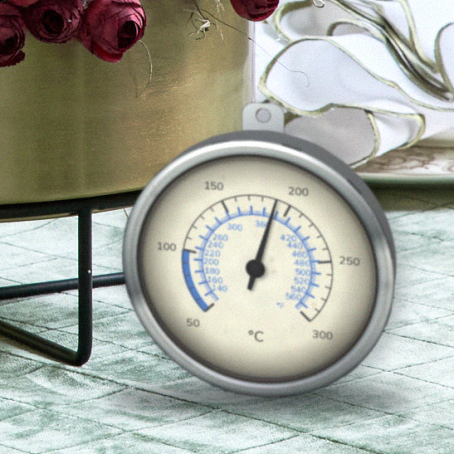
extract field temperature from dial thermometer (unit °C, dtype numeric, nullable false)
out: 190 °C
